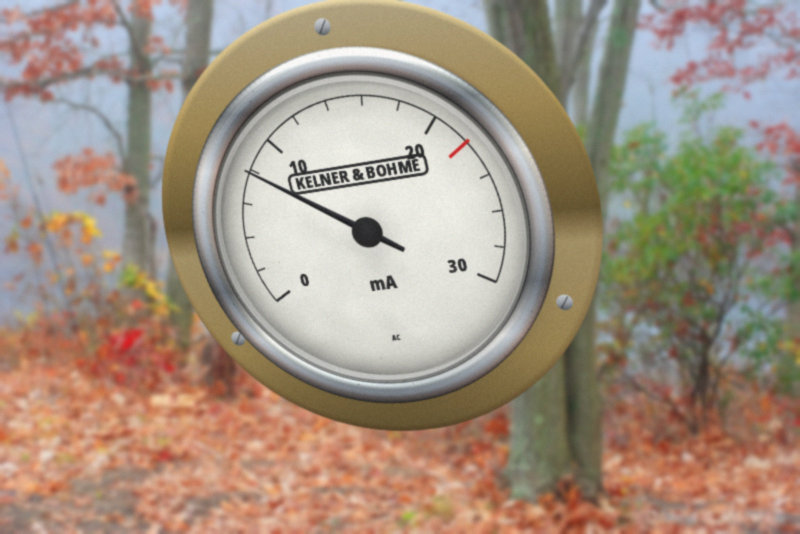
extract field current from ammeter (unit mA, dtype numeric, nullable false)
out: 8 mA
